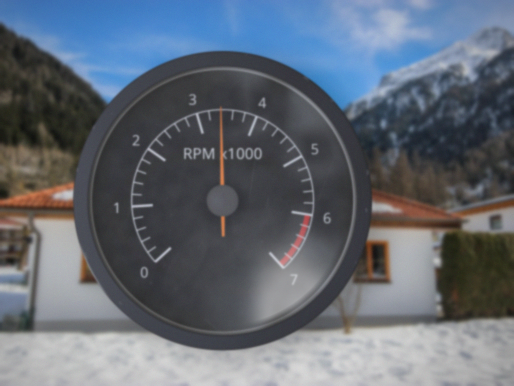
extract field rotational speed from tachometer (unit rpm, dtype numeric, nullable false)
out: 3400 rpm
